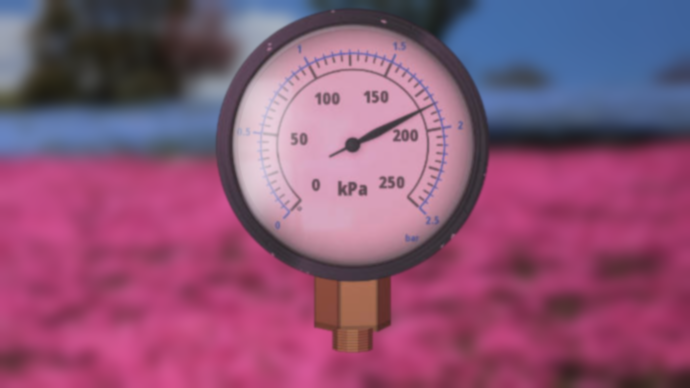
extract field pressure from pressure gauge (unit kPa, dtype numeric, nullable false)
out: 185 kPa
